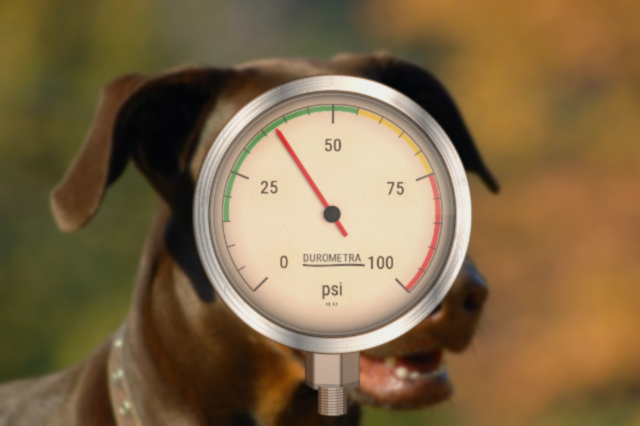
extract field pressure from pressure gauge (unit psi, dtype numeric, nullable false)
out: 37.5 psi
